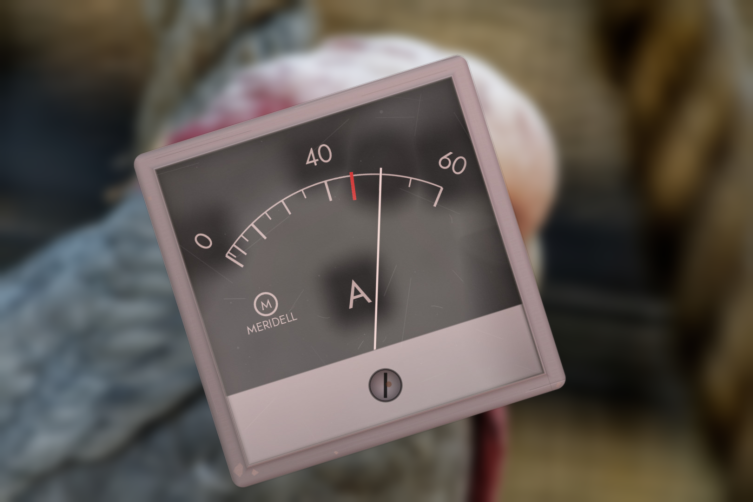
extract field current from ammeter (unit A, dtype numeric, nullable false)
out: 50 A
